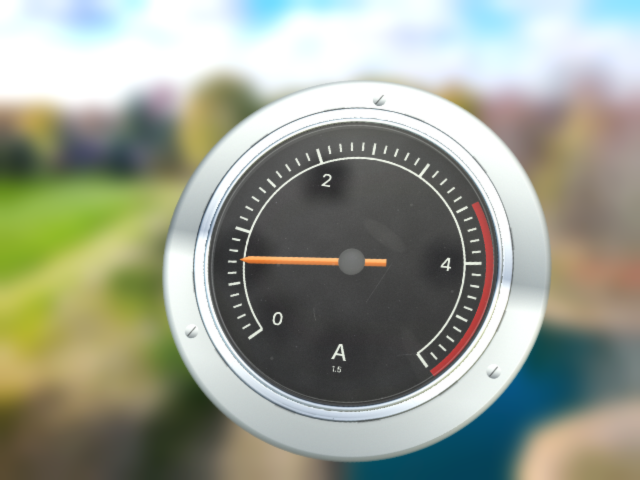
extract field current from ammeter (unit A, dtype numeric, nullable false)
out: 0.7 A
